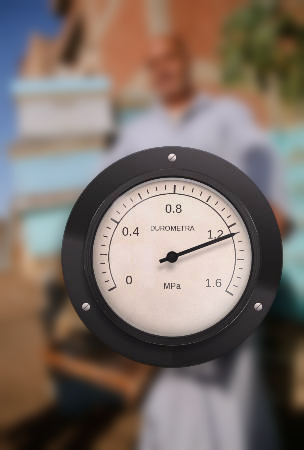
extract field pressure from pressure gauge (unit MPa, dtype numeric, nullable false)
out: 1.25 MPa
